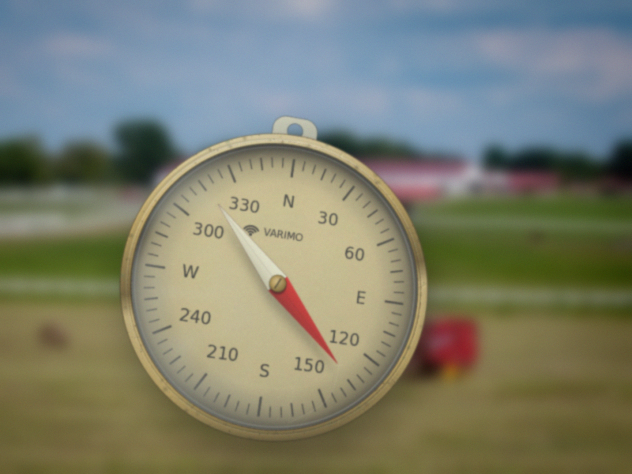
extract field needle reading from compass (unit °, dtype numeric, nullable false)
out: 135 °
